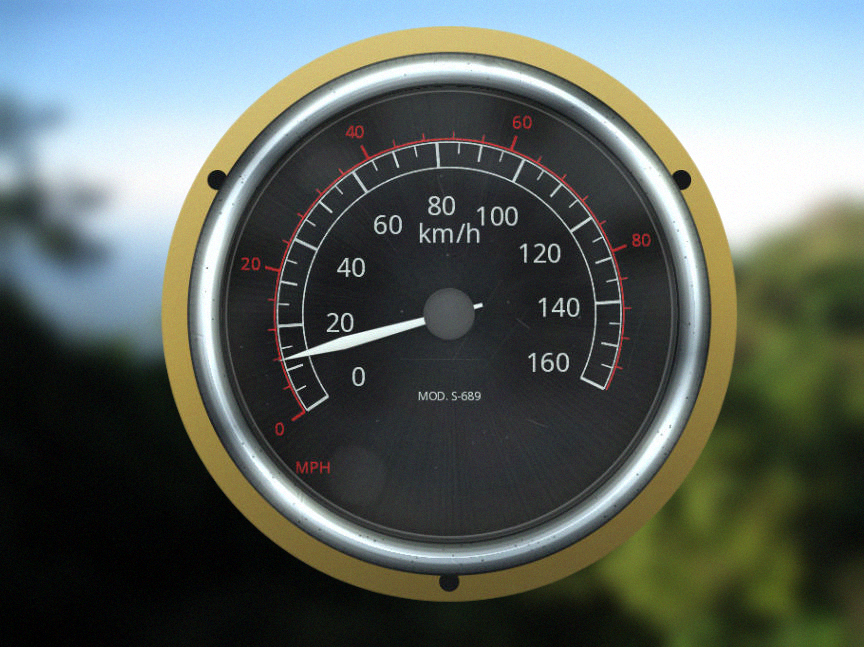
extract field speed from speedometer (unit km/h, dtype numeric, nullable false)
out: 12.5 km/h
